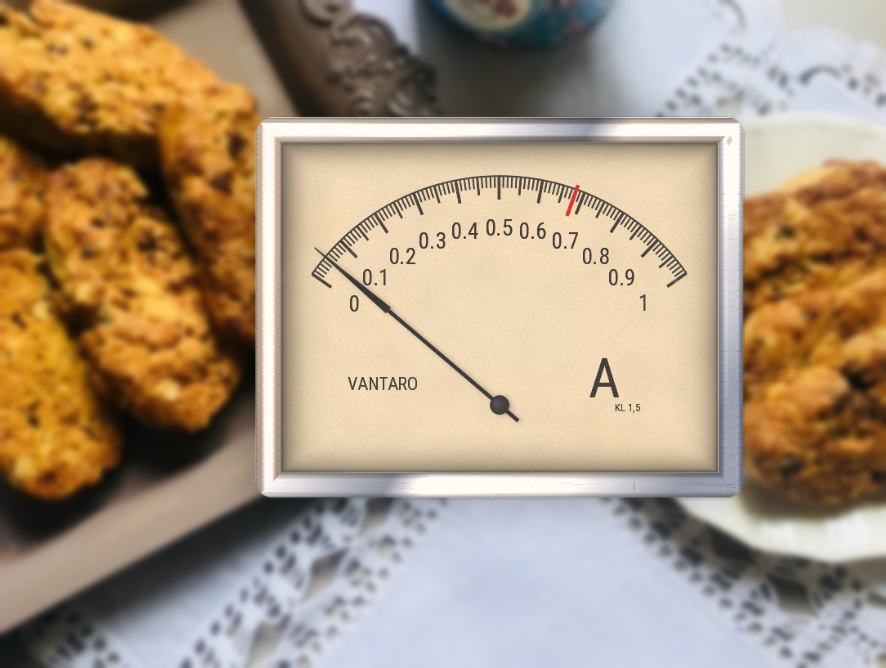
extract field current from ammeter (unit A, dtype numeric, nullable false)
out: 0.05 A
